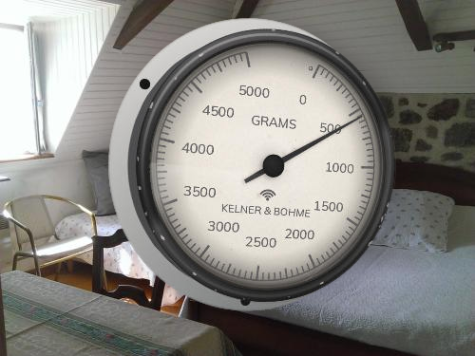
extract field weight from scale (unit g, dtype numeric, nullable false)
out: 550 g
